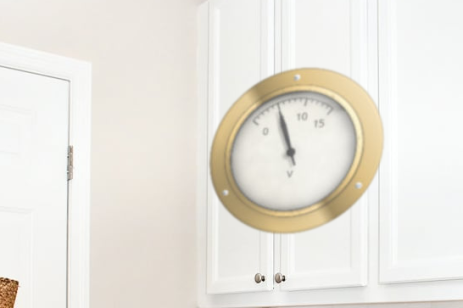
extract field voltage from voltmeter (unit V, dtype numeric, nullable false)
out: 5 V
